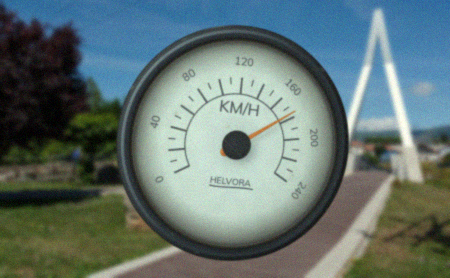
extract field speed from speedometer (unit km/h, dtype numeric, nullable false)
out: 175 km/h
